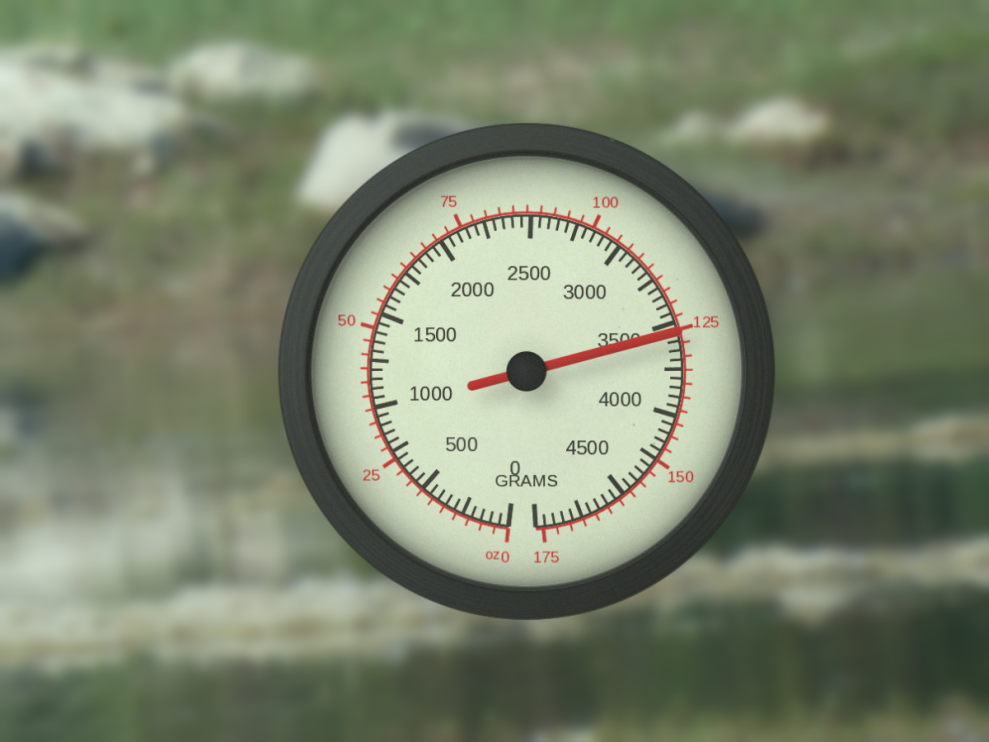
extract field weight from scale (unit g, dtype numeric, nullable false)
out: 3550 g
